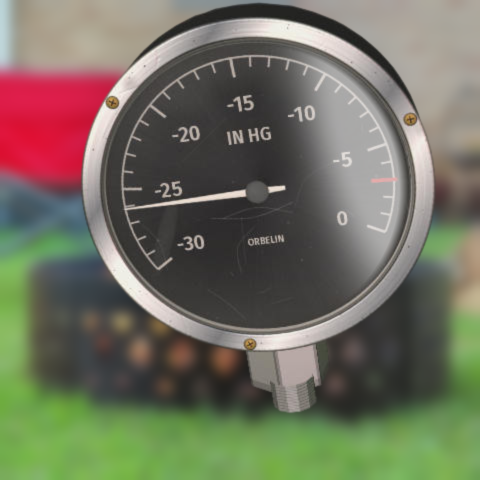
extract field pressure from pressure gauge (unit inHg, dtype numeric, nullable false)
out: -26 inHg
